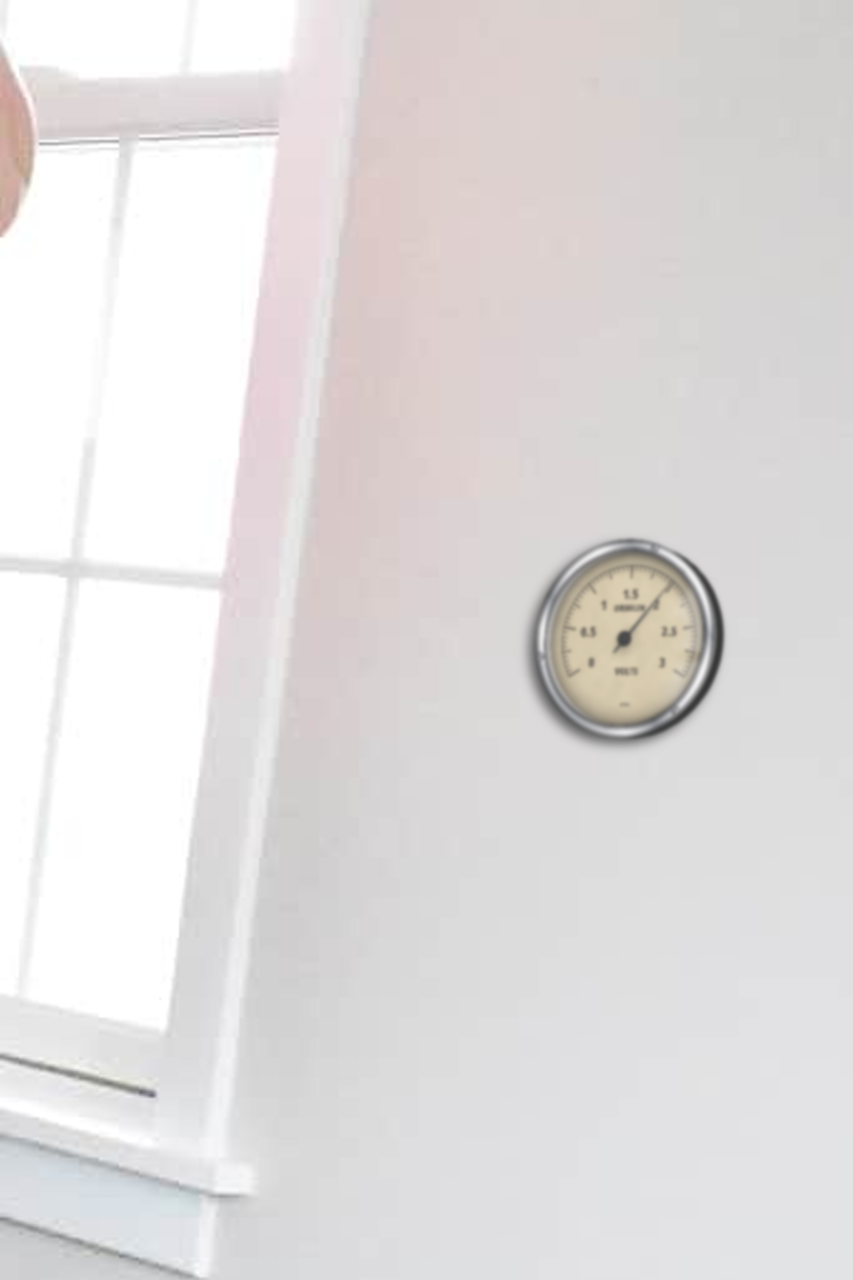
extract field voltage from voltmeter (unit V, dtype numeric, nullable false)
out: 2 V
